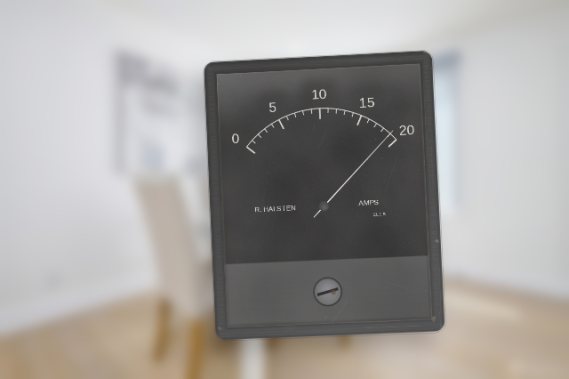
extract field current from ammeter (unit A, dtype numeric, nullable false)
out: 19 A
